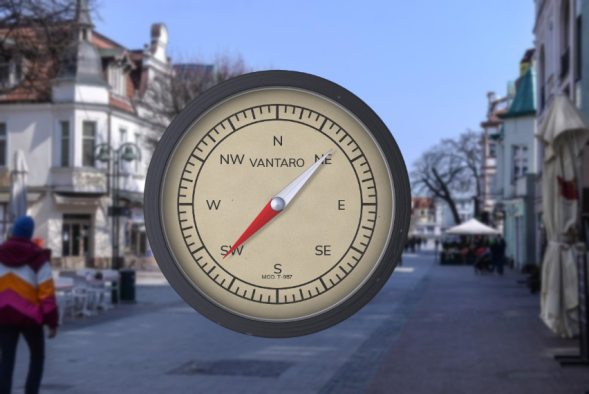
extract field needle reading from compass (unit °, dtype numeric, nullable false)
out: 225 °
